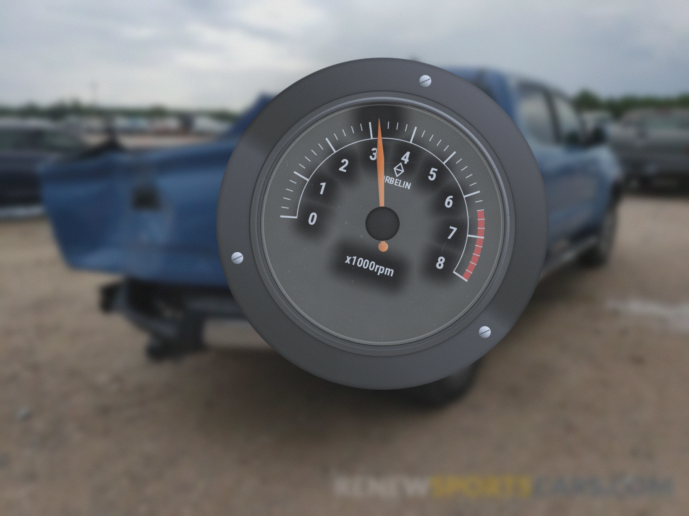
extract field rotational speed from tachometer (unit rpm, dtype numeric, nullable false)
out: 3200 rpm
